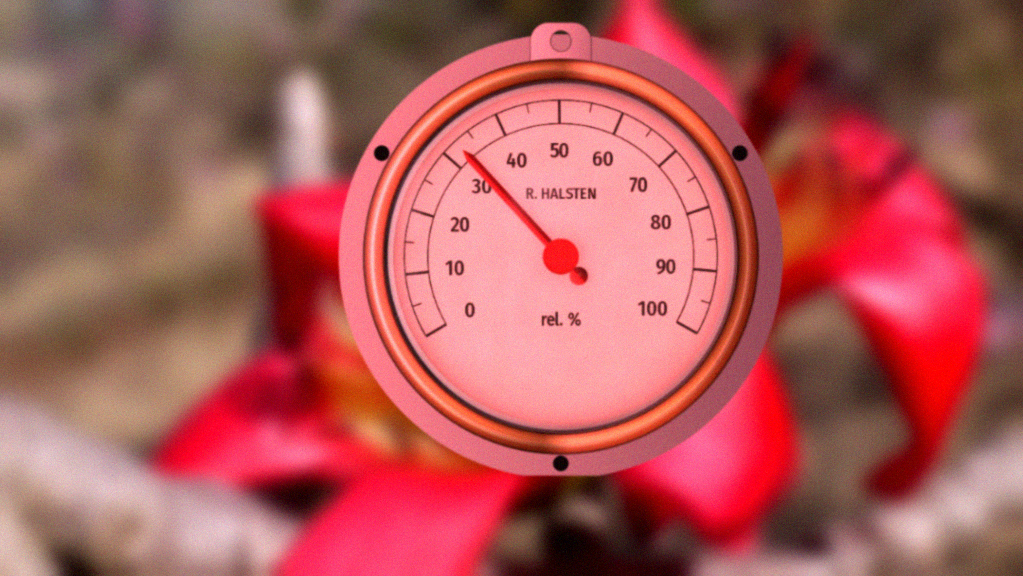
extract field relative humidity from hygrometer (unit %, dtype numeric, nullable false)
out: 32.5 %
